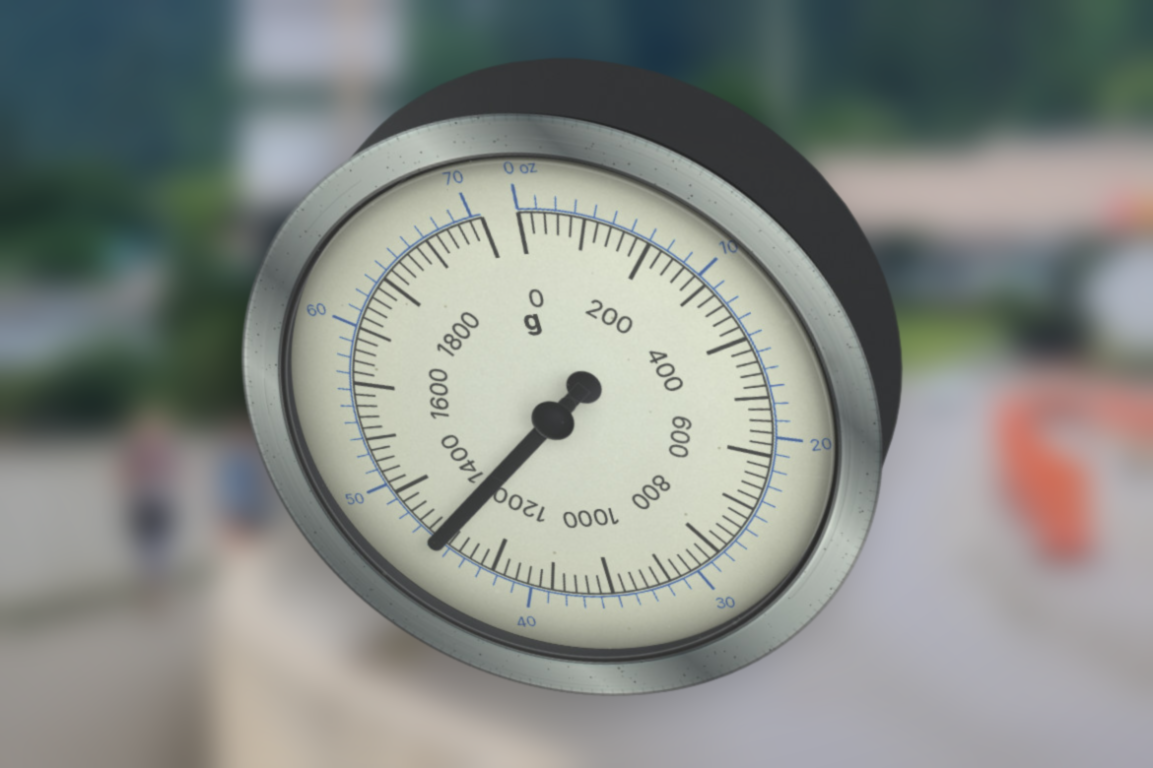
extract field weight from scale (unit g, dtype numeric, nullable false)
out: 1300 g
